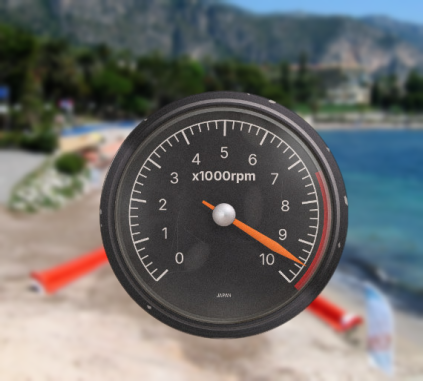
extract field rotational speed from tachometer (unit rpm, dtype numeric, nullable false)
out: 9500 rpm
